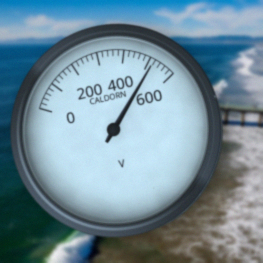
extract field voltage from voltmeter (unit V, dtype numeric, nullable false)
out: 520 V
